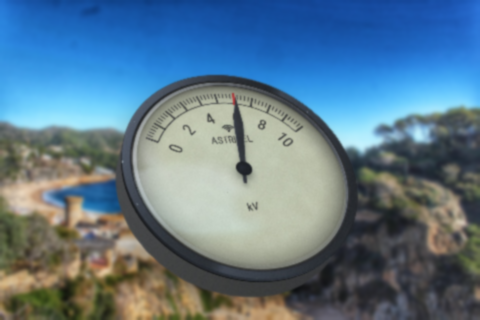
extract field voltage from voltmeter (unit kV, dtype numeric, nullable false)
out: 6 kV
